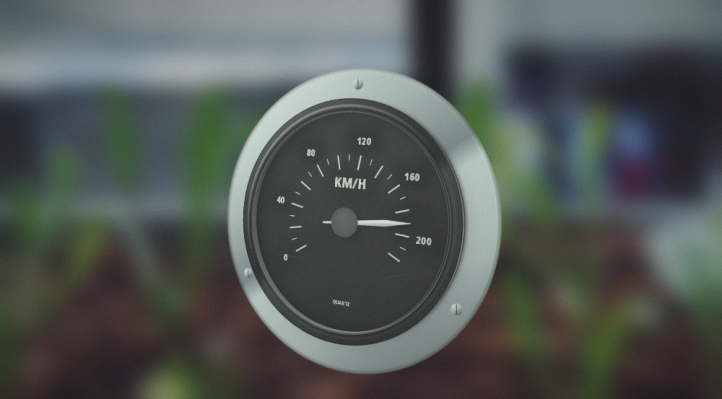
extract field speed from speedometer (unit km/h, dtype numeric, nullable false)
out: 190 km/h
